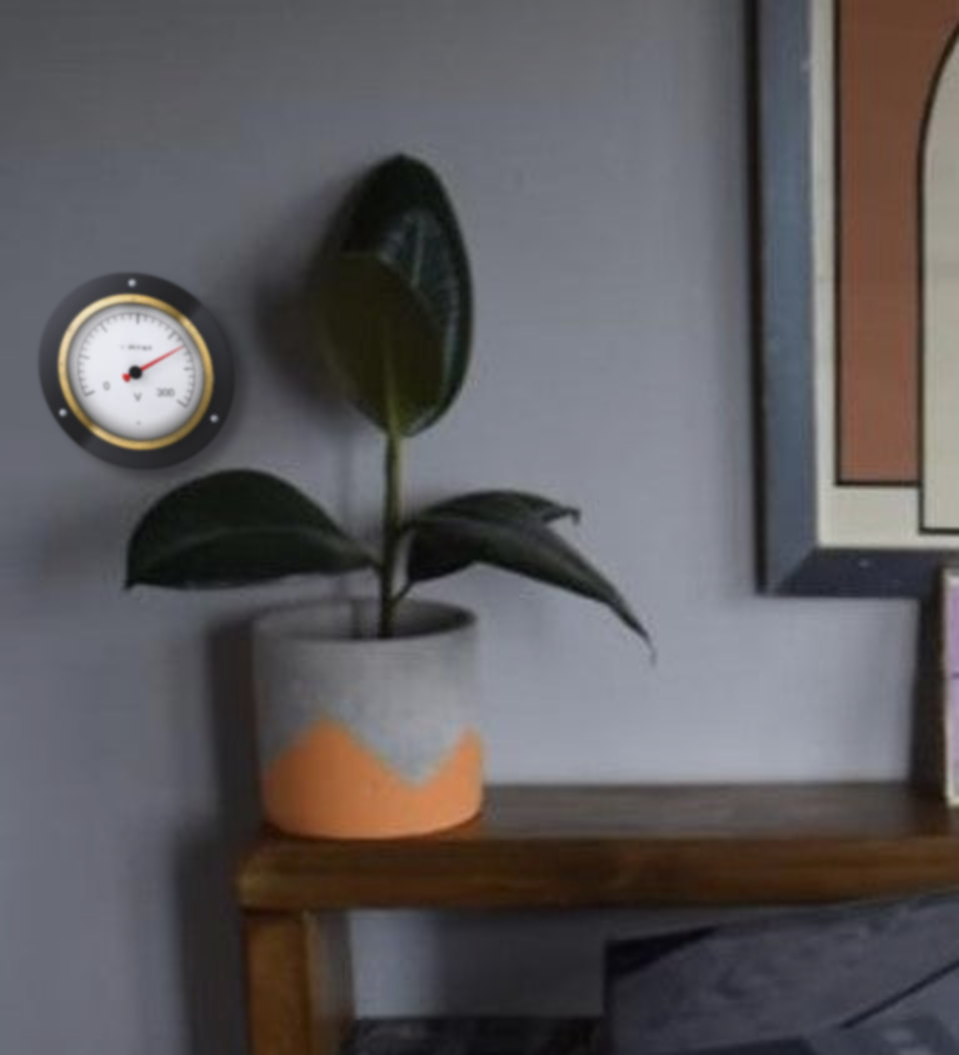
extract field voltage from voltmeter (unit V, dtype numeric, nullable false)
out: 220 V
